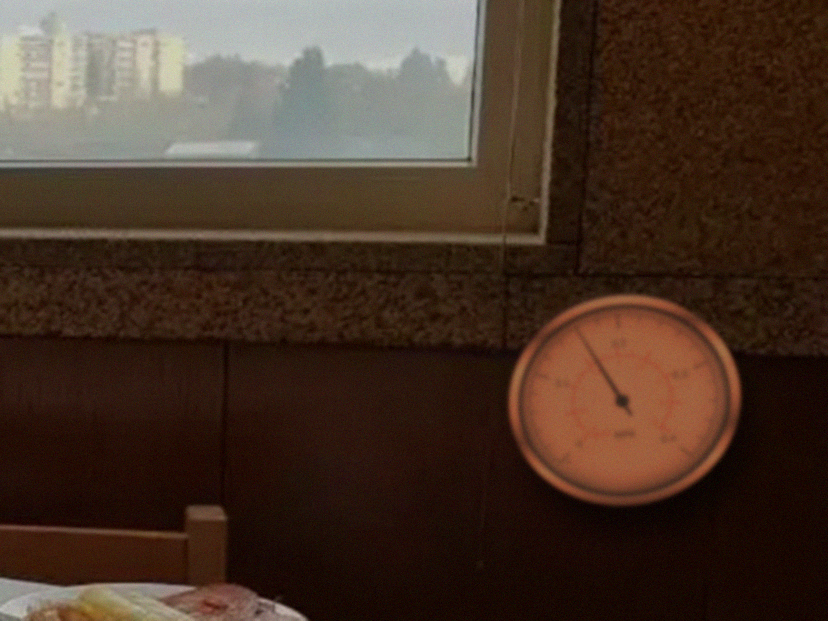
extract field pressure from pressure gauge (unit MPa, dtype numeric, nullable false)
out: 0.16 MPa
